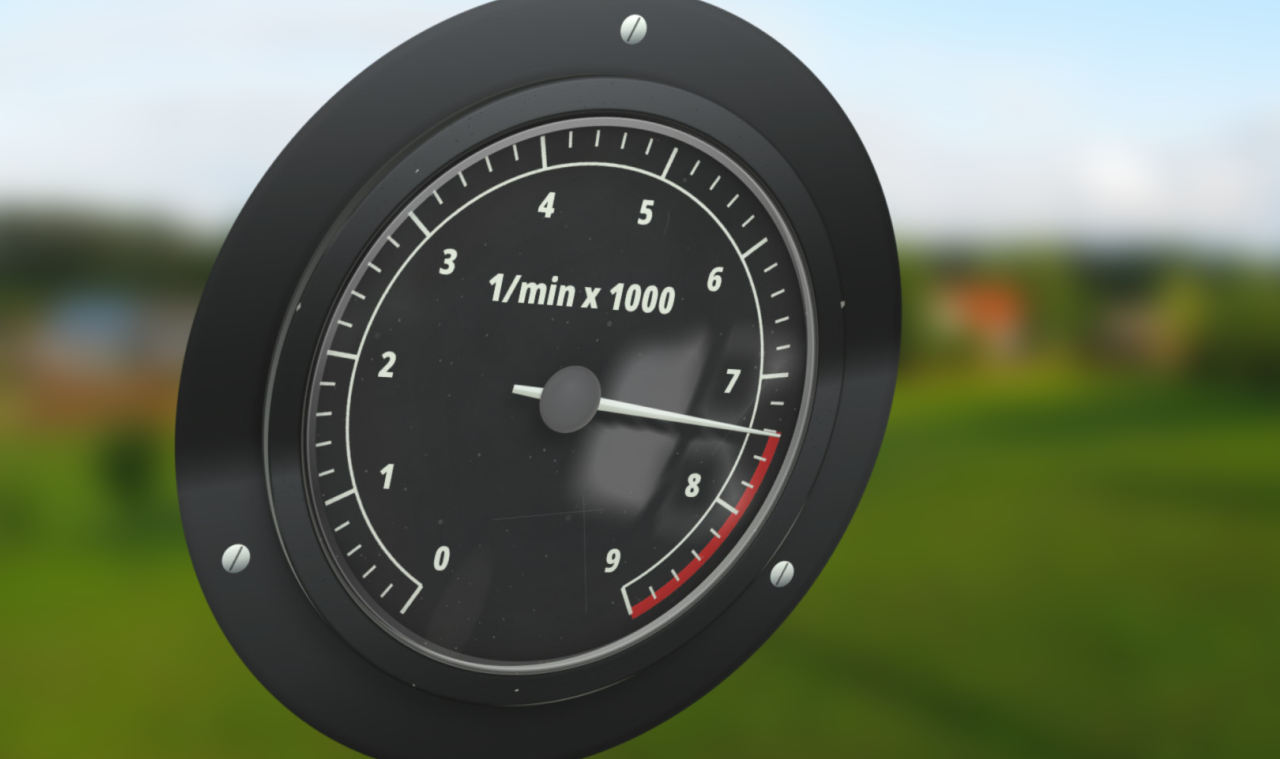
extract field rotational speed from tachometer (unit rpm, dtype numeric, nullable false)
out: 7400 rpm
